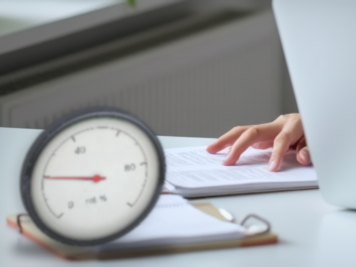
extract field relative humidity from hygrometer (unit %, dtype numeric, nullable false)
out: 20 %
